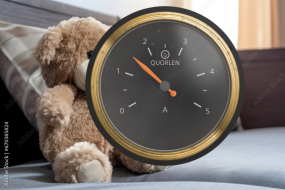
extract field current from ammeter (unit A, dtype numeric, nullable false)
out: 1.5 A
